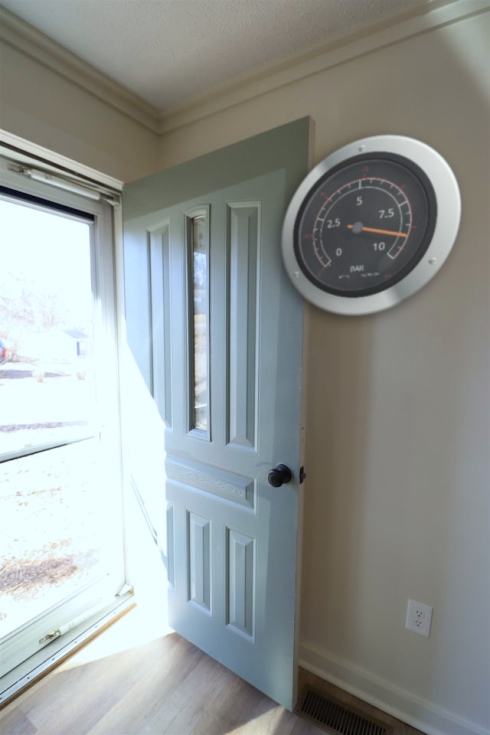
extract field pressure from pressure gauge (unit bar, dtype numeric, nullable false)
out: 9 bar
